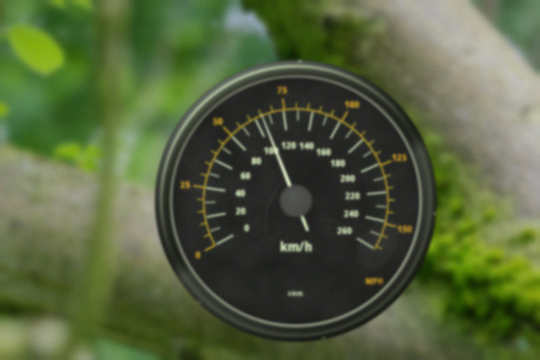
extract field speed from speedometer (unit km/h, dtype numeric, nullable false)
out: 105 km/h
